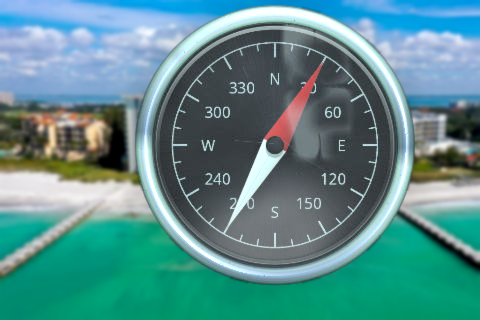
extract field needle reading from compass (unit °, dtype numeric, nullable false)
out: 30 °
